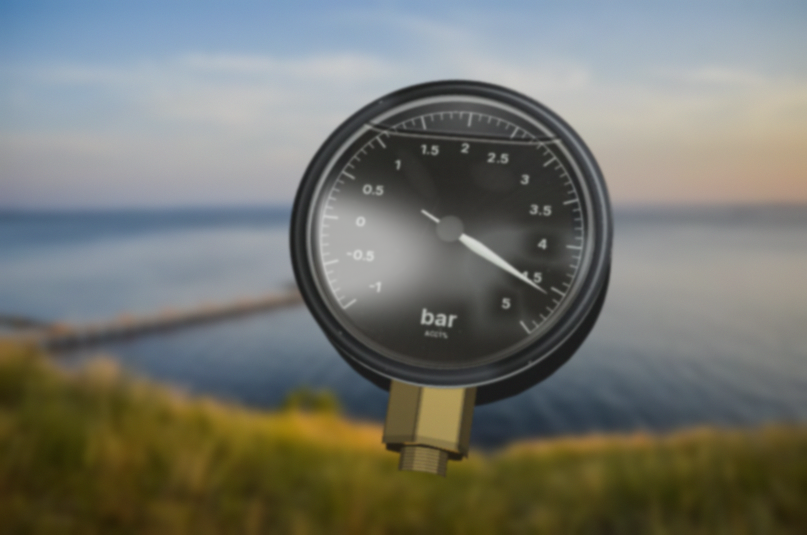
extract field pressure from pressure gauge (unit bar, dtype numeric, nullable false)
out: 4.6 bar
